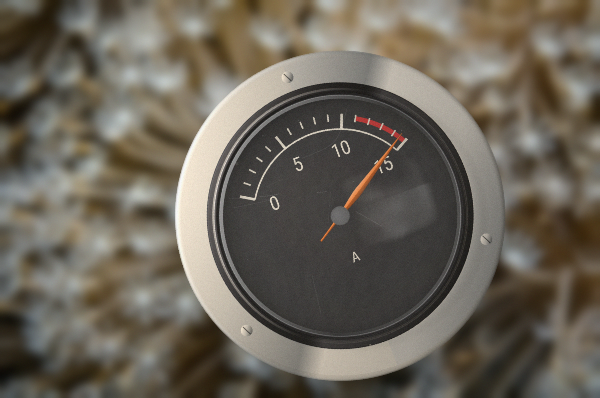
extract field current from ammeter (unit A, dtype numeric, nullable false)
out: 14.5 A
